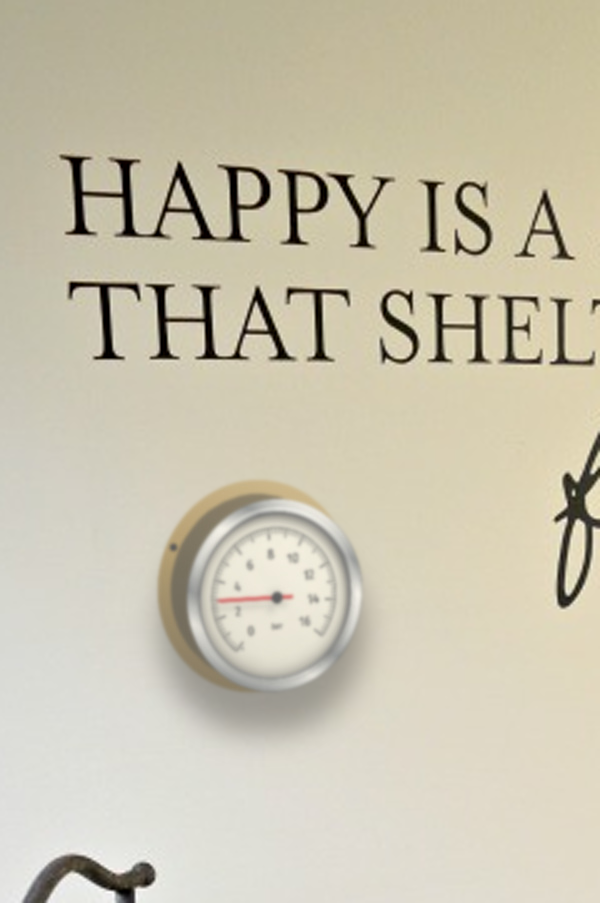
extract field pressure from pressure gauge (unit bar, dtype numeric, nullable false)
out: 3 bar
